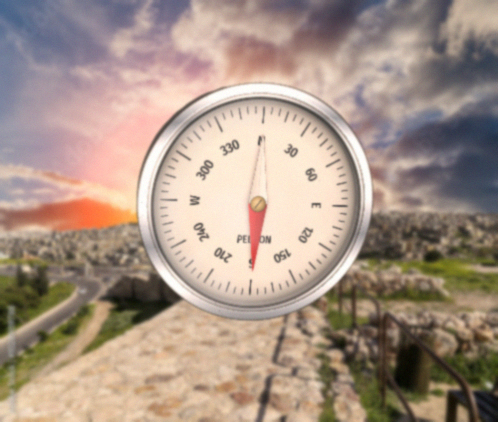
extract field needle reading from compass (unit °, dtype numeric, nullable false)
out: 180 °
